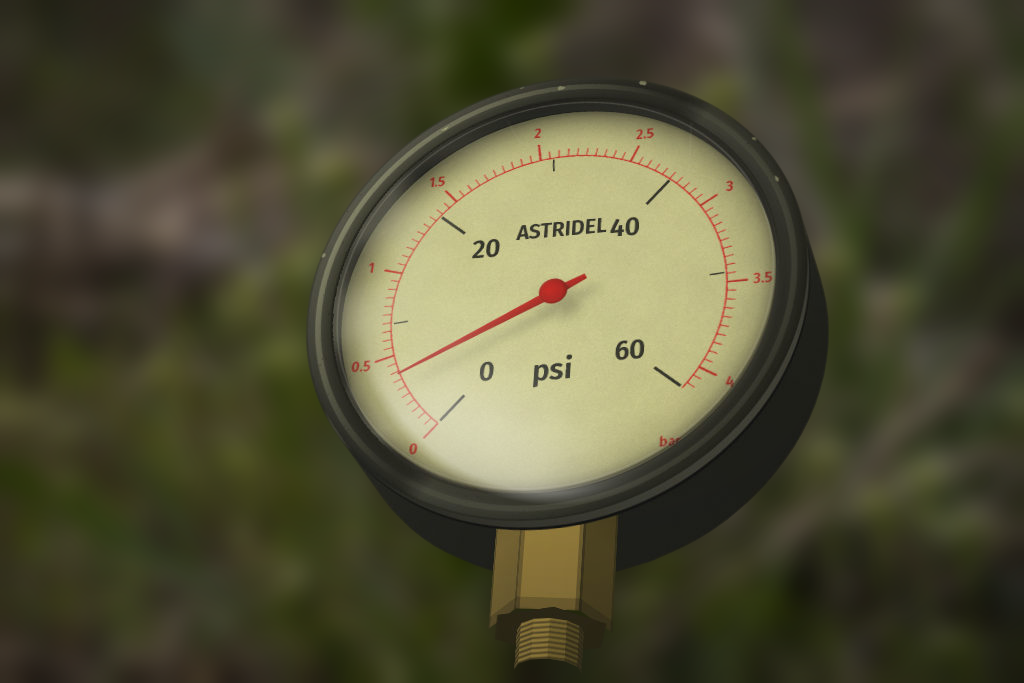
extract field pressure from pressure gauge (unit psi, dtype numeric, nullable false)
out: 5 psi
